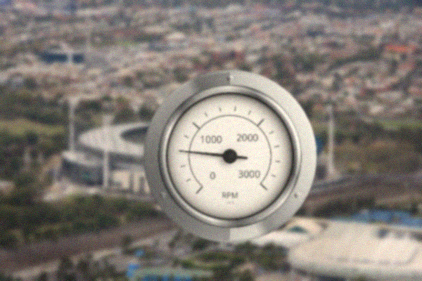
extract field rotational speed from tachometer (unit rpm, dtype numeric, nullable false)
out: 600 rpm
